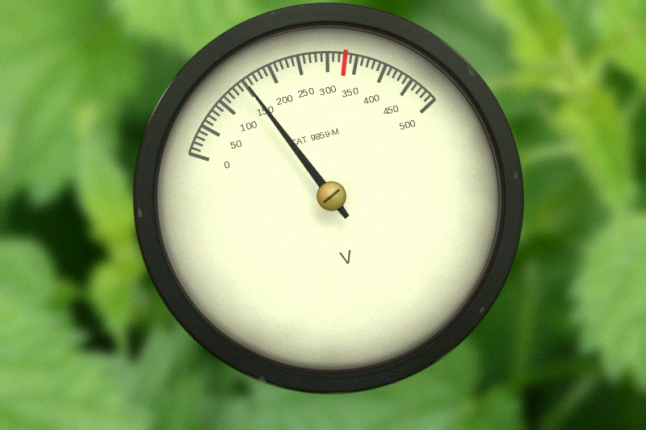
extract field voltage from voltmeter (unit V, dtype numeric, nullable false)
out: 150 V
